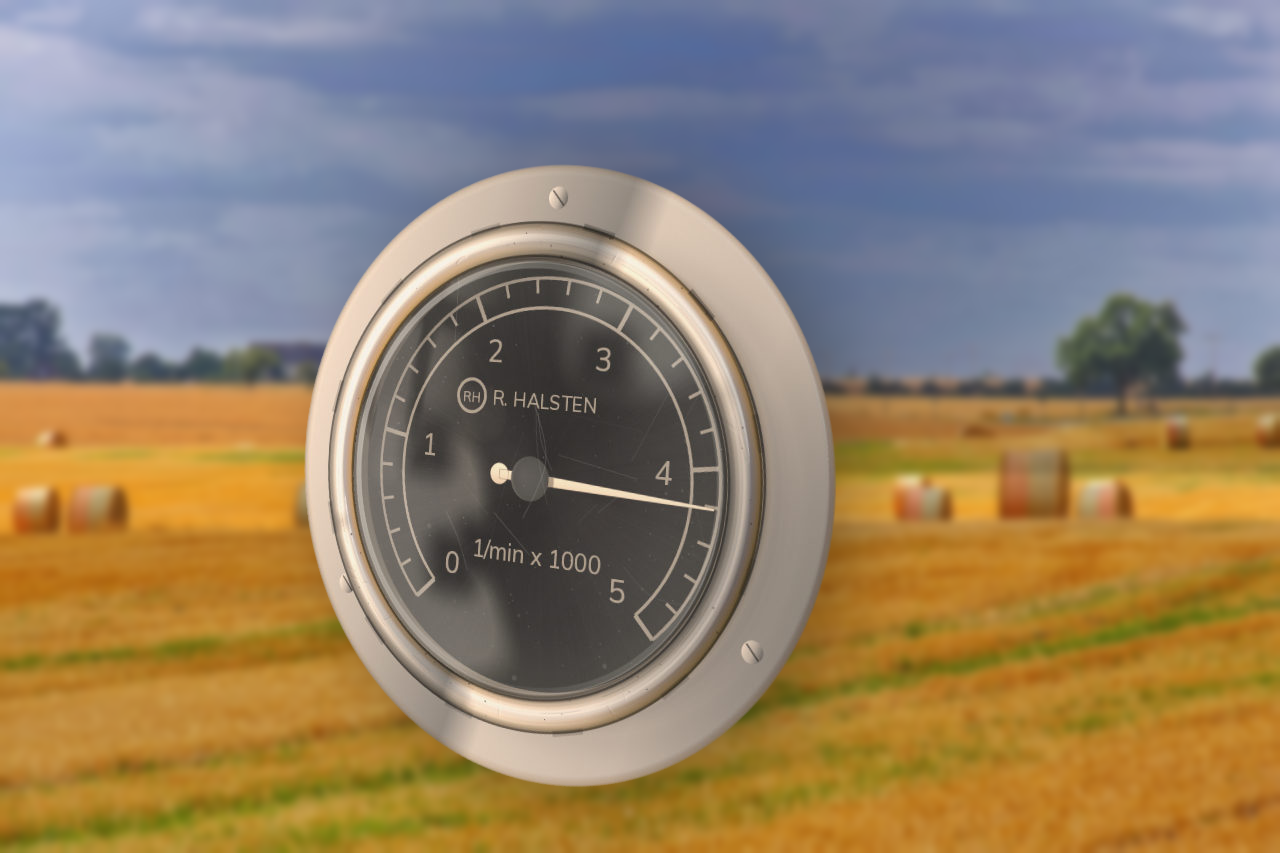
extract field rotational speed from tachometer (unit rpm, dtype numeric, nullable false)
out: 4200 rpm
